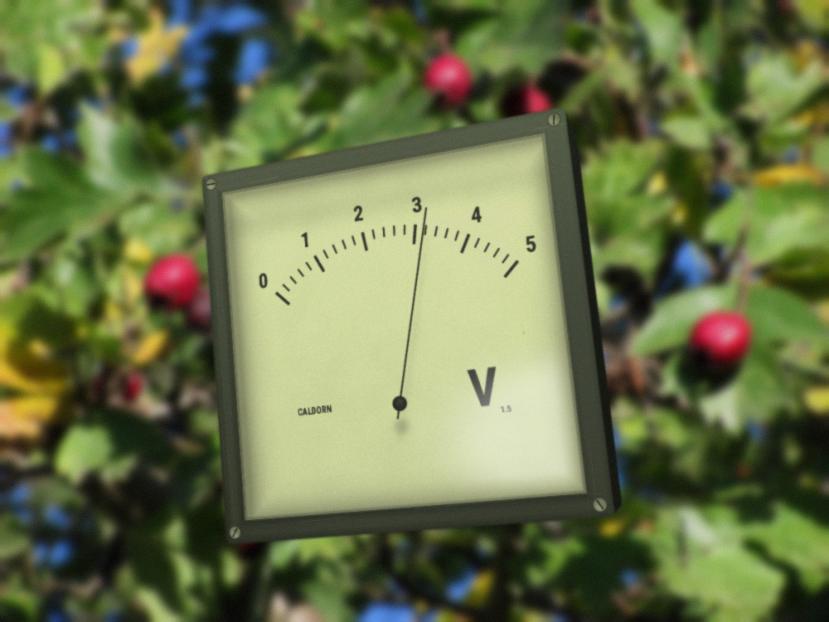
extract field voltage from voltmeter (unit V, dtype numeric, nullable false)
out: 3.2 V
